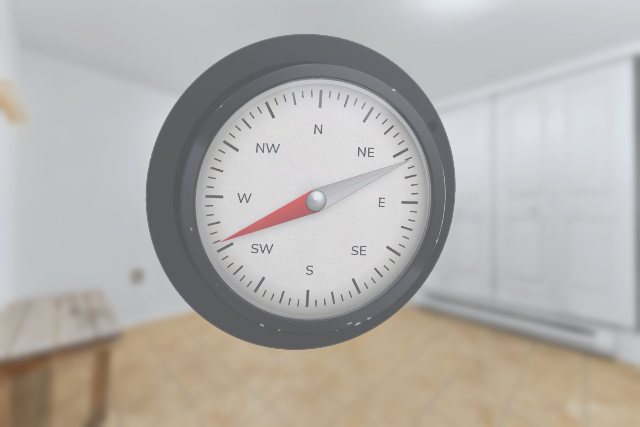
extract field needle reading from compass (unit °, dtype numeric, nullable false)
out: 245 °
